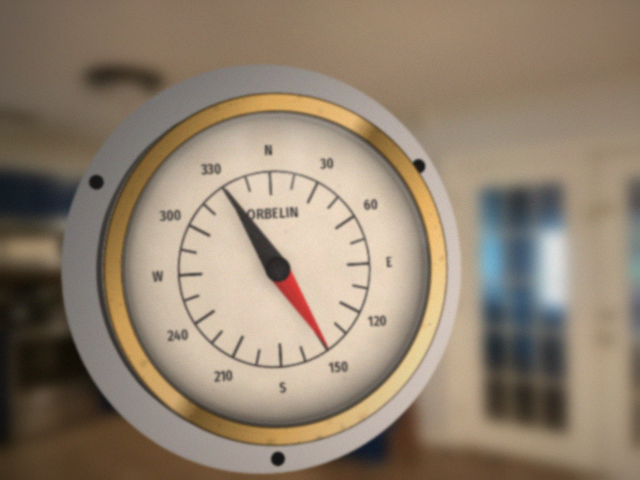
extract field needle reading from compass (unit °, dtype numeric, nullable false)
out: 150 °
